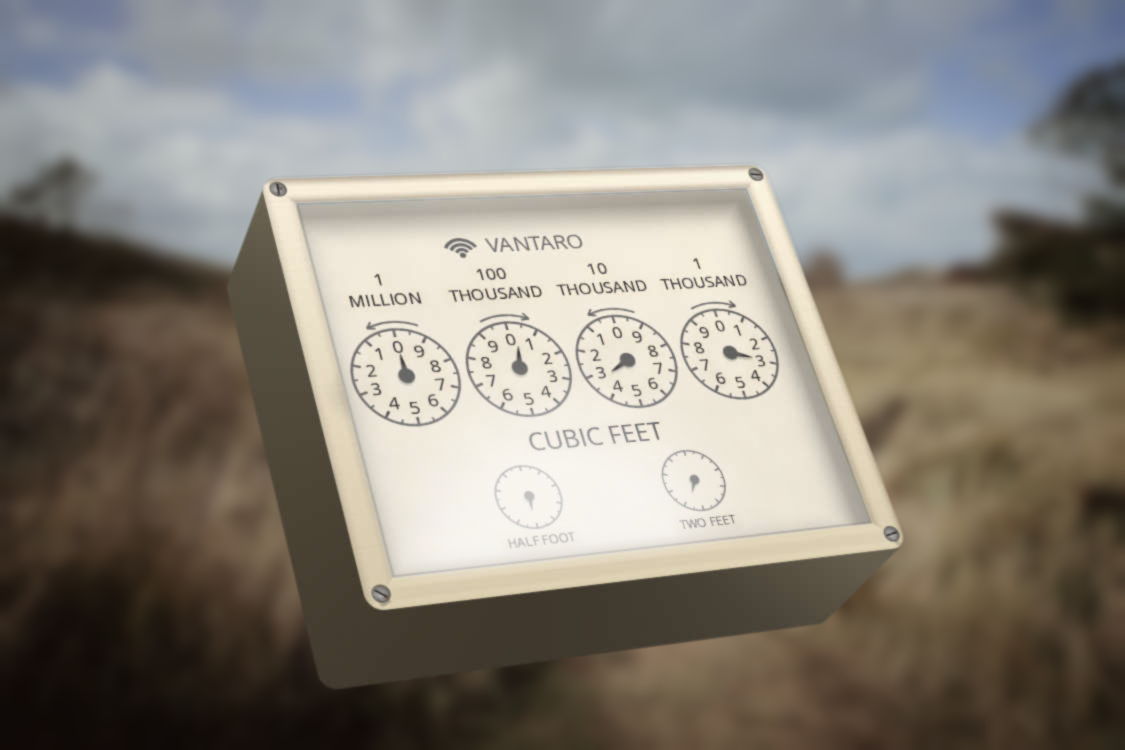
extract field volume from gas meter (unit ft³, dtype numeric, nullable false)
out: 3300 ft³
